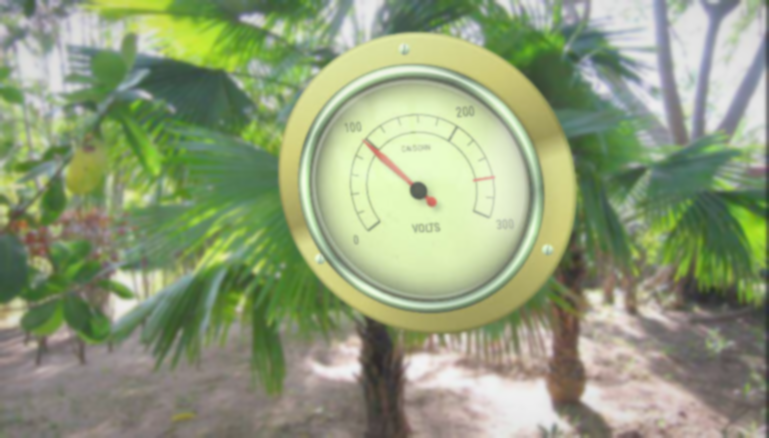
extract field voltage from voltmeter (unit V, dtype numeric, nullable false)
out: 100 V
